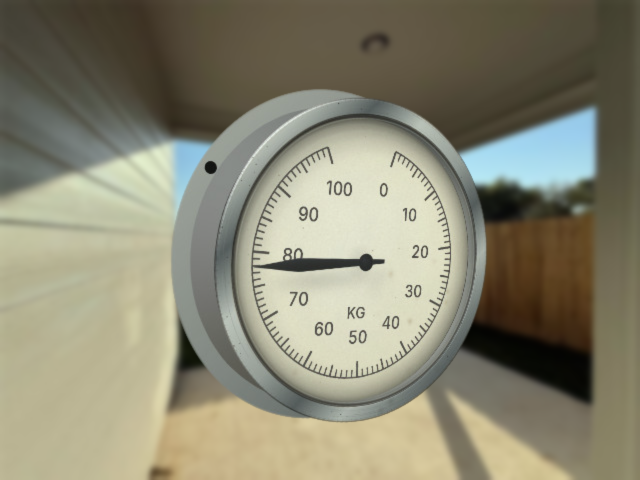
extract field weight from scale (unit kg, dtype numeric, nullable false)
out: 78 kg
